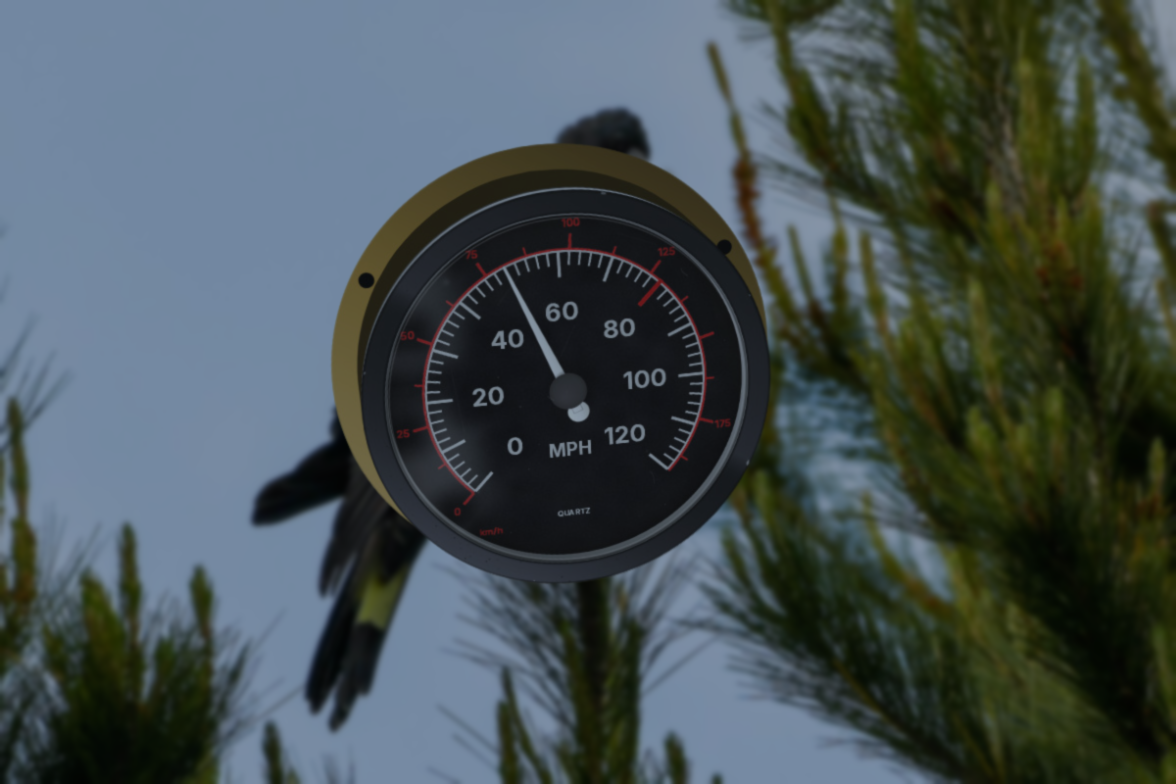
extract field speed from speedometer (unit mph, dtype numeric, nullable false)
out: 50 mph
